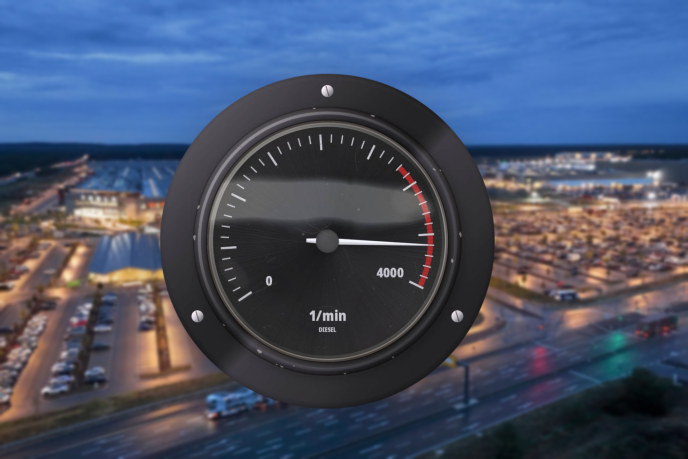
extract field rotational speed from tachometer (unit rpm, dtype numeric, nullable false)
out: 3600 rpm
